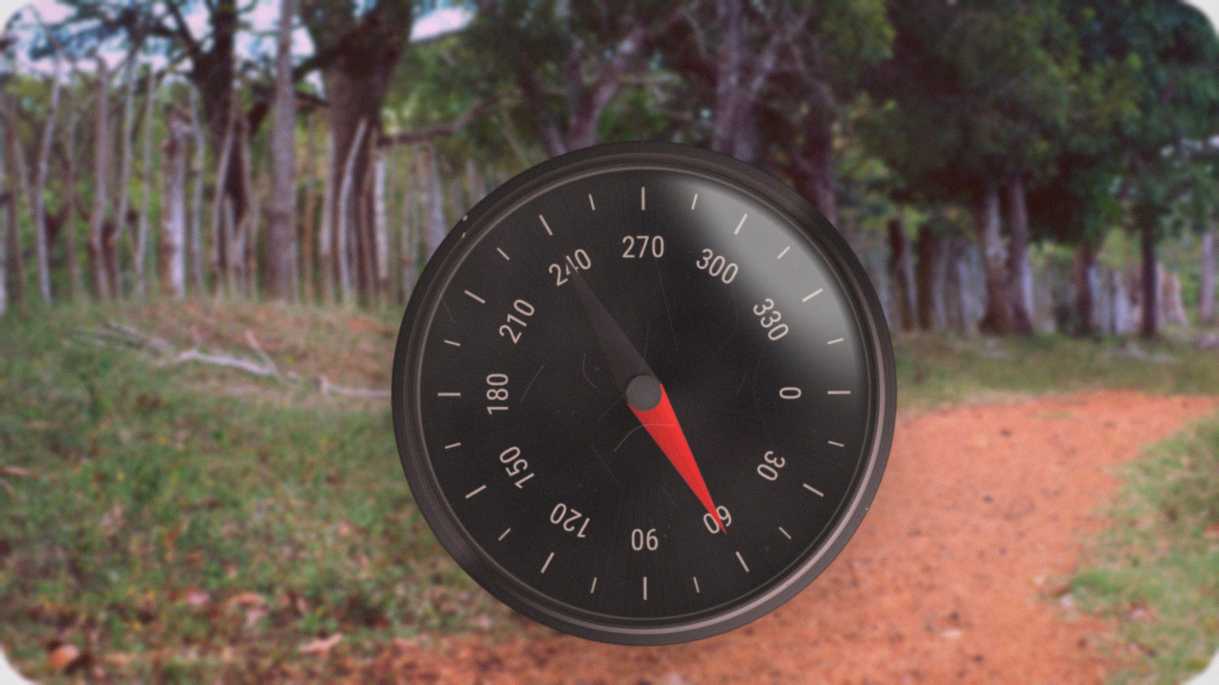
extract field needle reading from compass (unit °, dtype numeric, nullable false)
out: 60 °
